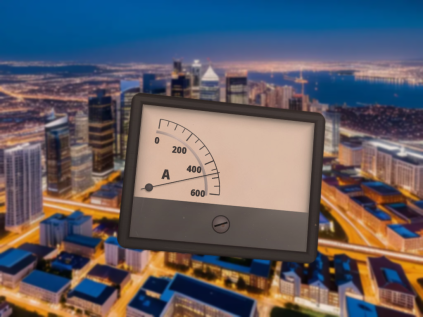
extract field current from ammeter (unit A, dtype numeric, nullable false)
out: 475 A
